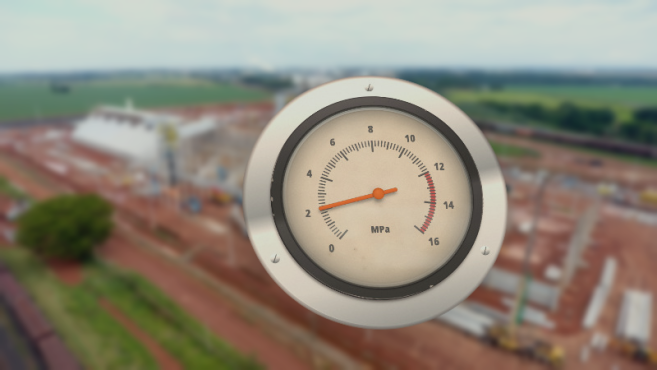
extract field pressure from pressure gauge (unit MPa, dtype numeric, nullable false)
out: 2 MPa
